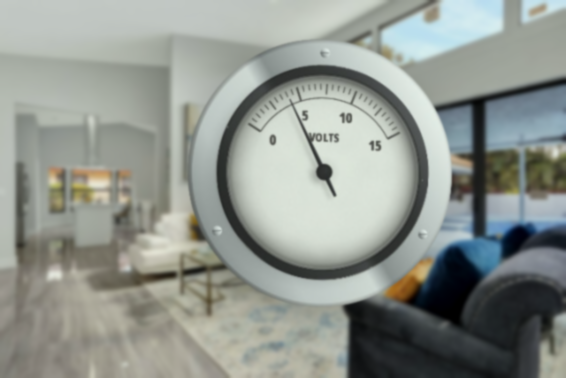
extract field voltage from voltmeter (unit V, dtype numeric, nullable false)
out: 4 V
